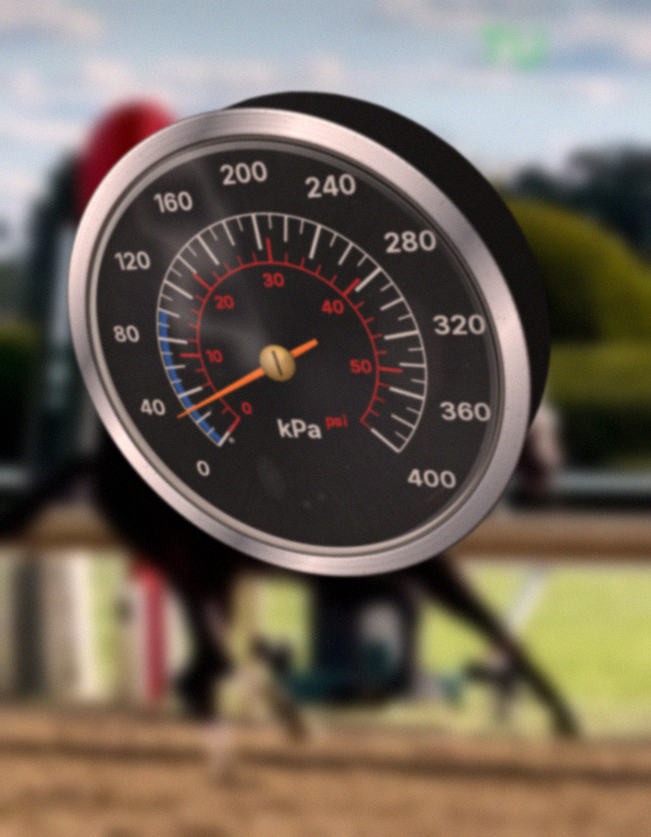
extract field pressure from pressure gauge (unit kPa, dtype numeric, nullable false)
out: 30 kPa
